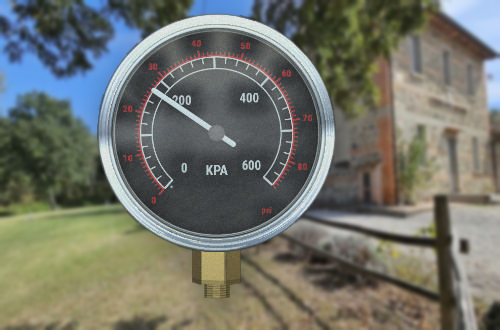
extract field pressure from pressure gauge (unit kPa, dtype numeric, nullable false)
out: 180 kPa
